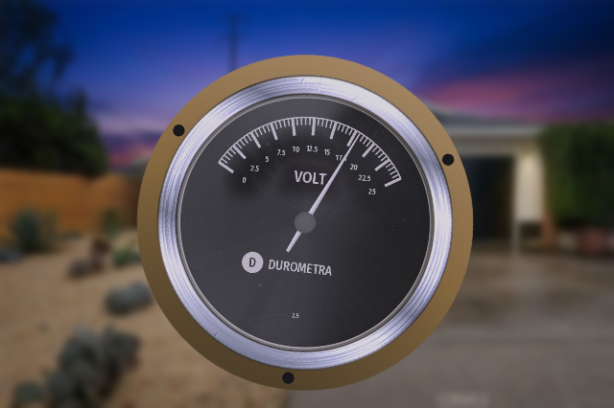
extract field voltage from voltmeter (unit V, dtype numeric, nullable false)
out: 18 V
